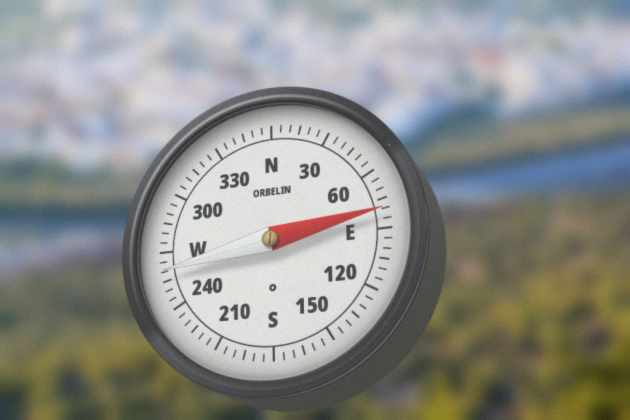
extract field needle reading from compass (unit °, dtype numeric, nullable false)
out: 80 °
